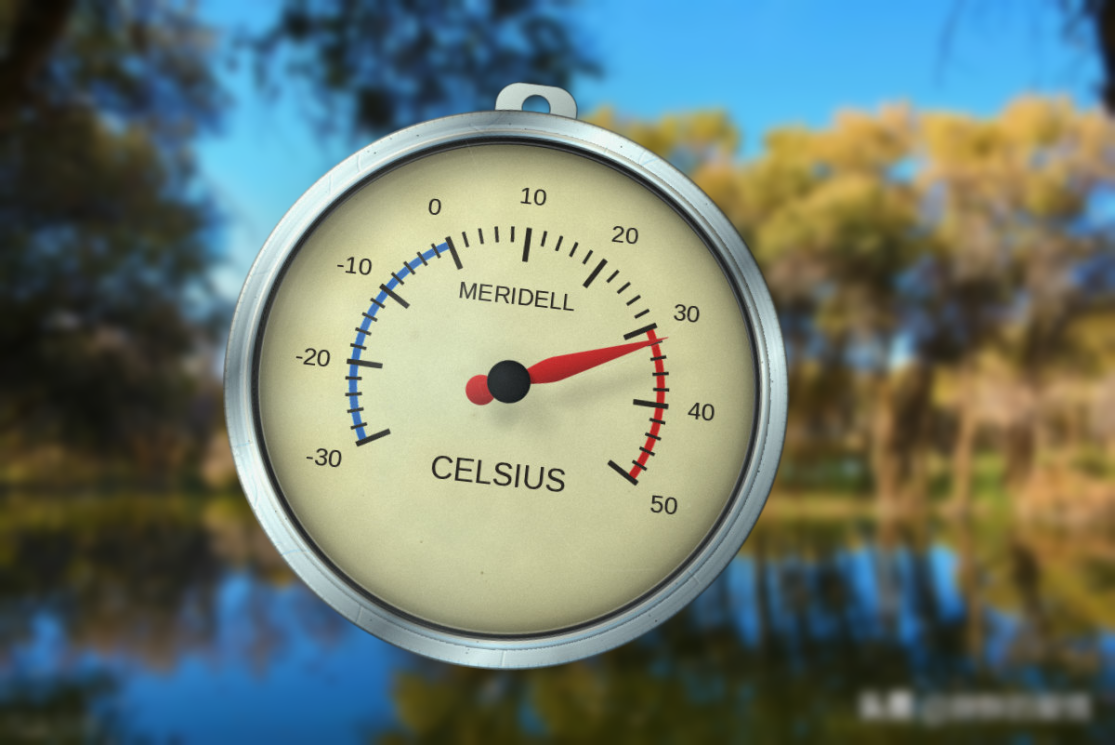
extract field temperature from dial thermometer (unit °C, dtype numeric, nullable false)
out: 32 °C
